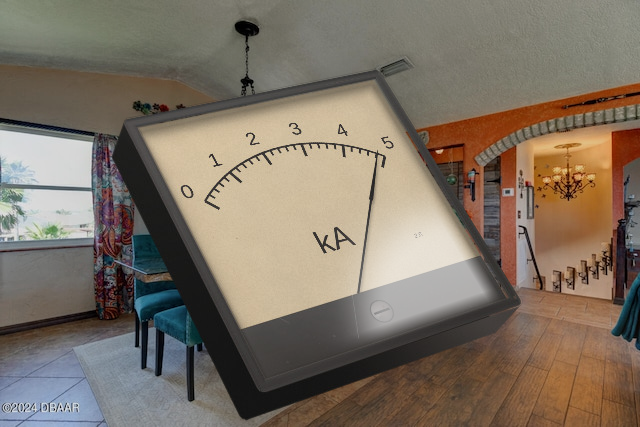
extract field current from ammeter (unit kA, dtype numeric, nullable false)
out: 4.8 kA
